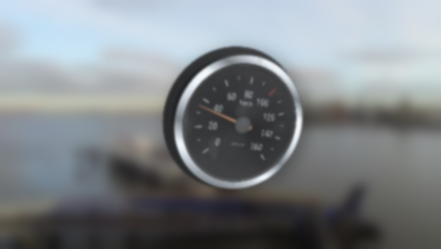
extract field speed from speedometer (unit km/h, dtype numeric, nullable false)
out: 35 km/h
